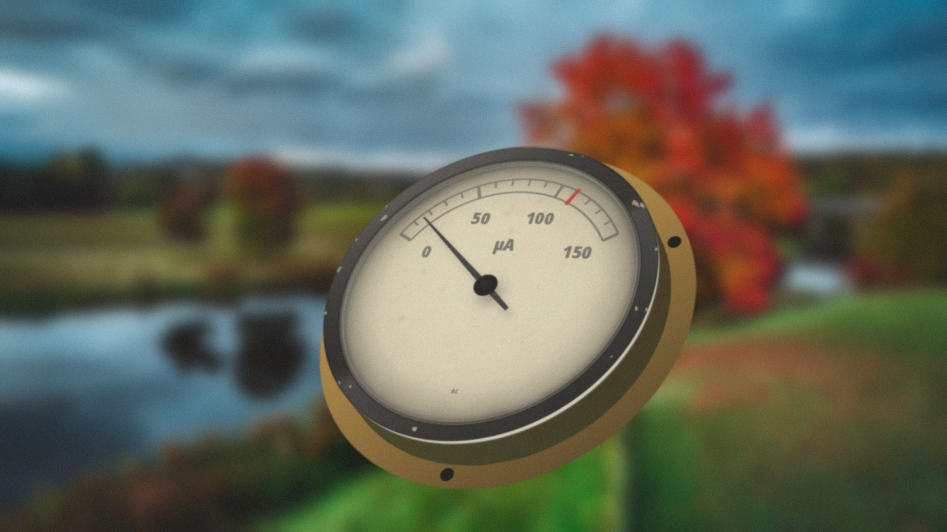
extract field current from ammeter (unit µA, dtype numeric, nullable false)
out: 15 µA
